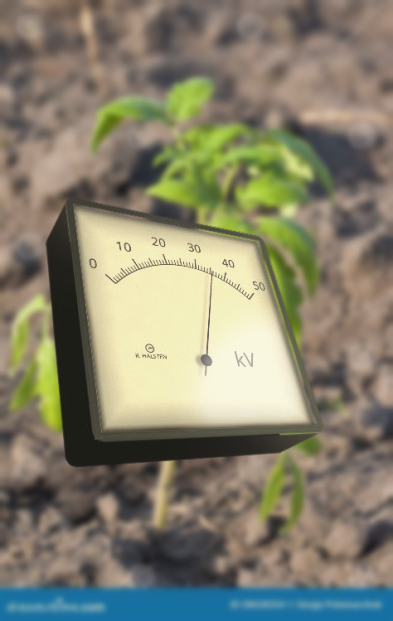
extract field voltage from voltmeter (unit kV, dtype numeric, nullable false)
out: 35 kV
